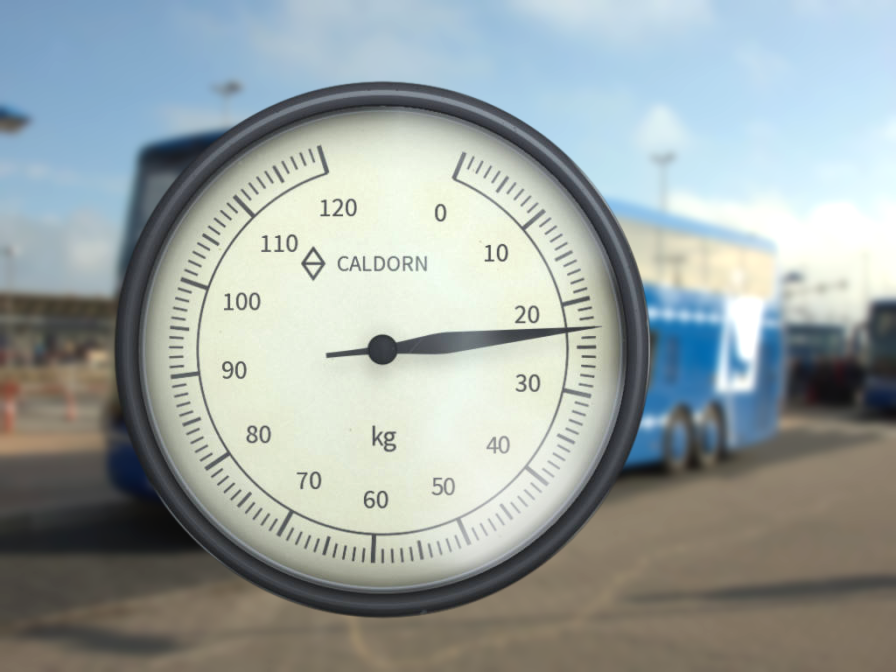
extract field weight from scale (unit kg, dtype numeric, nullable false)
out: 23 kg
